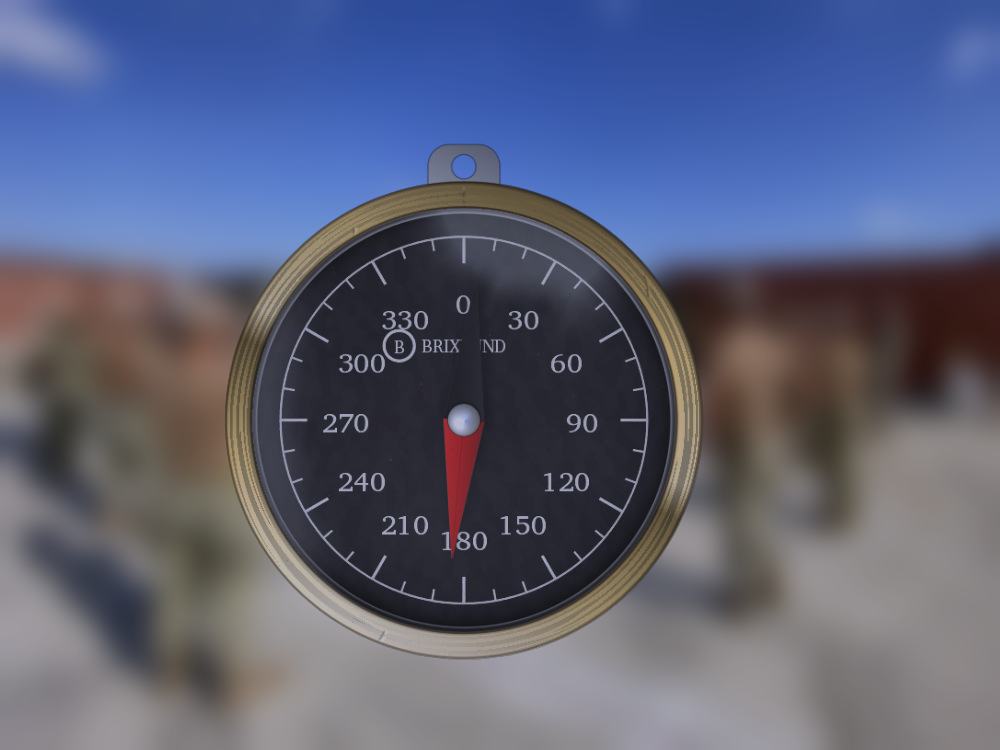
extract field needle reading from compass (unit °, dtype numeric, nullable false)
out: 185 °
